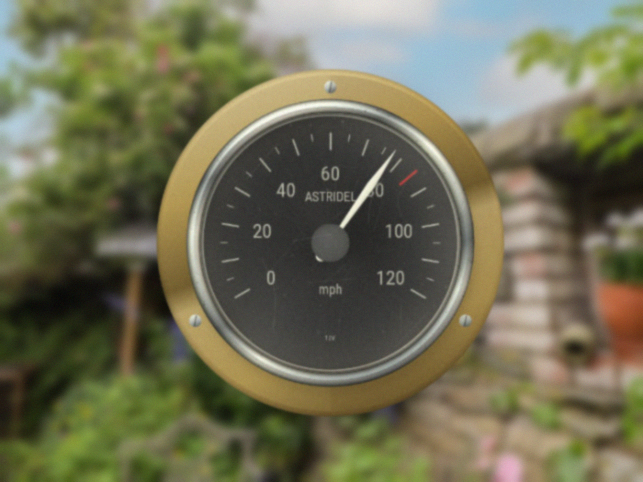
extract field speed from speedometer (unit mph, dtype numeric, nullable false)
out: 77.5 mph
